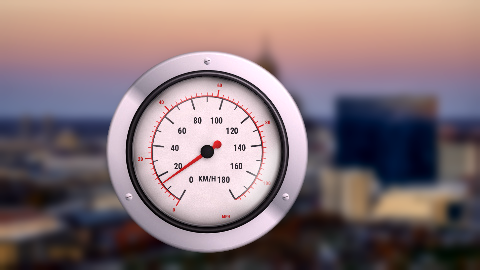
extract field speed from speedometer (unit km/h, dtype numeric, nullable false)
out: 15 km/h
